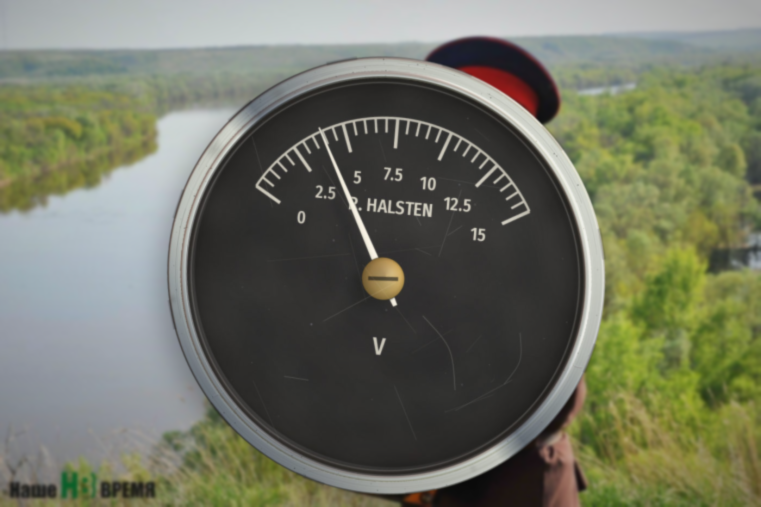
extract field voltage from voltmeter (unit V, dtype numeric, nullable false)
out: 4 V
